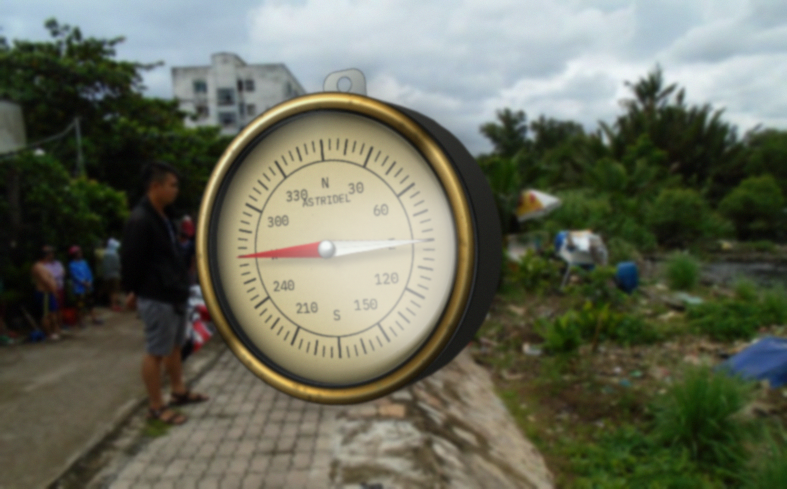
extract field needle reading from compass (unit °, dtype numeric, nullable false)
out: 270 °
